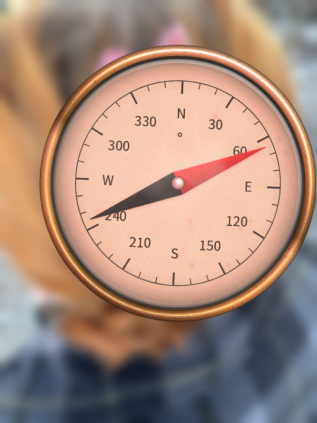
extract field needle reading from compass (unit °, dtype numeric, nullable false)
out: 65 °
